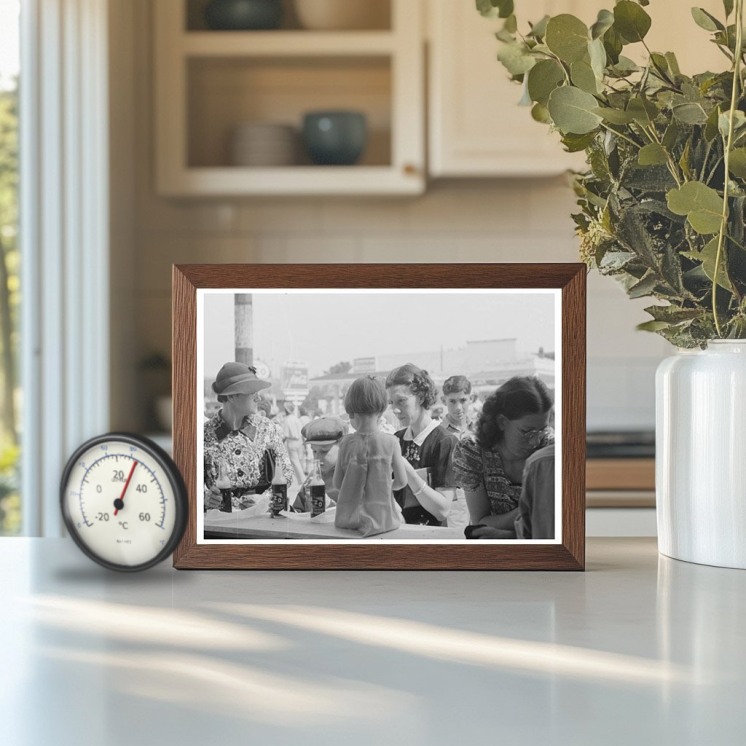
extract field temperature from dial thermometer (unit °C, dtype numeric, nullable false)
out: 30 °C
